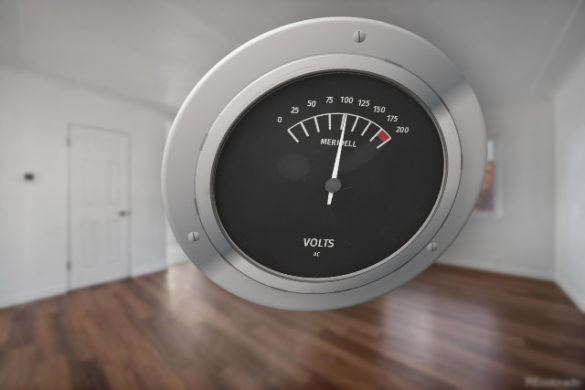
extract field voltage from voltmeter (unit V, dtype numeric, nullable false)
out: 100 V
